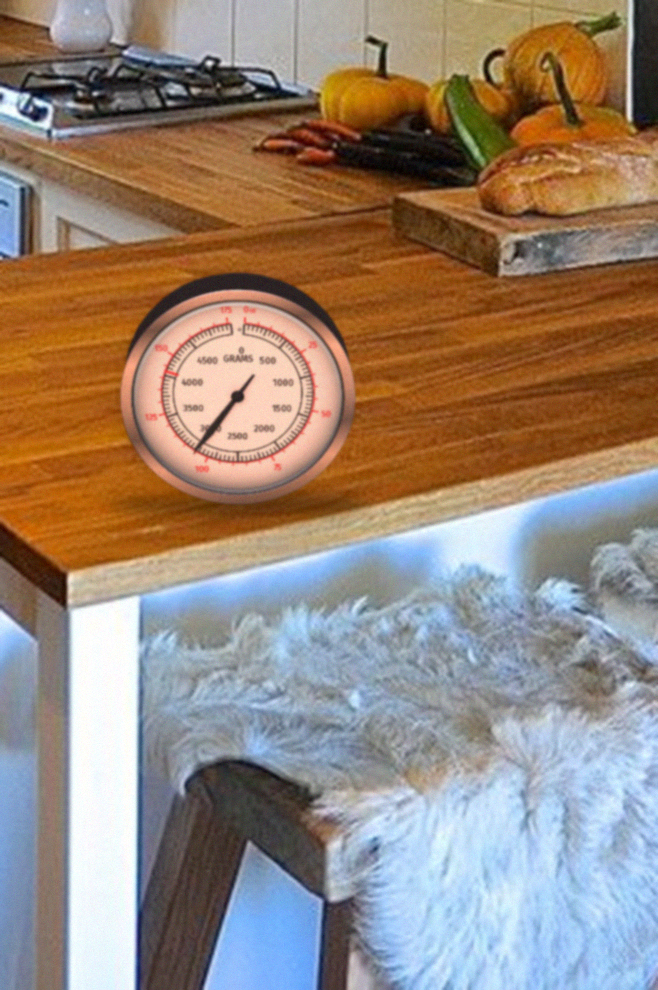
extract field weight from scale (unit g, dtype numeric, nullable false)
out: 3000 g
